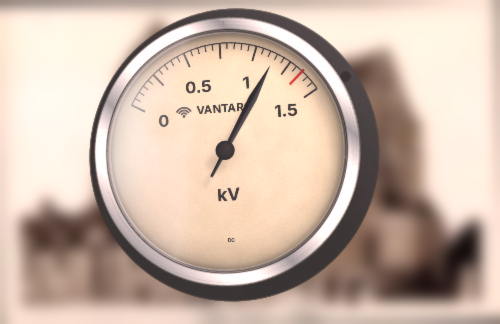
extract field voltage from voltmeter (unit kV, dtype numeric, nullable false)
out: 1.15 kV
